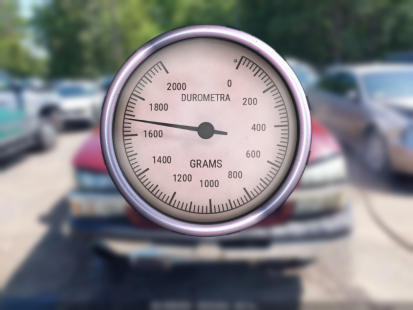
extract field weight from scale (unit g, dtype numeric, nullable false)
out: 1680 g
